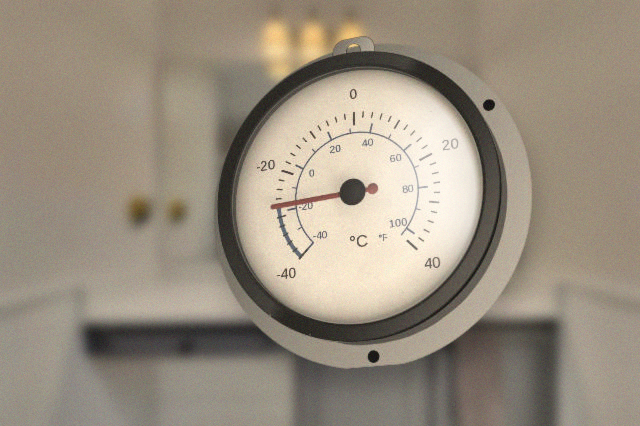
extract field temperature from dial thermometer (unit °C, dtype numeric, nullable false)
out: -28 °C
